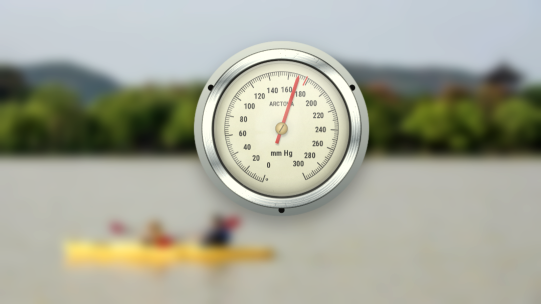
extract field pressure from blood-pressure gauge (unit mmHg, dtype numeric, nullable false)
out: 170 mmHg
